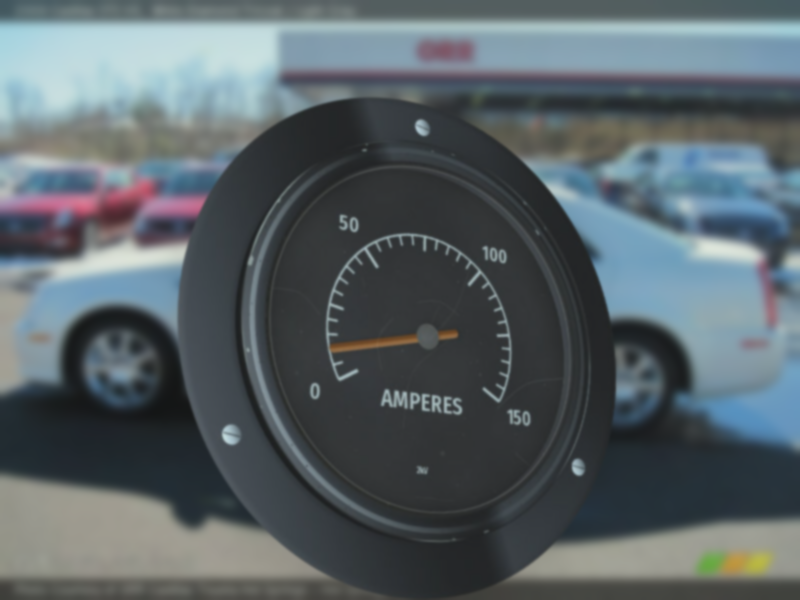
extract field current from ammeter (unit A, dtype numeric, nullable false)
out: 10 A
